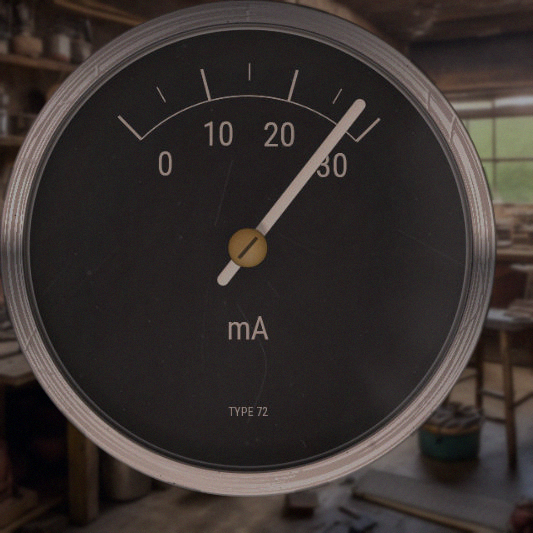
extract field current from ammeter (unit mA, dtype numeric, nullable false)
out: 27.5 mA
